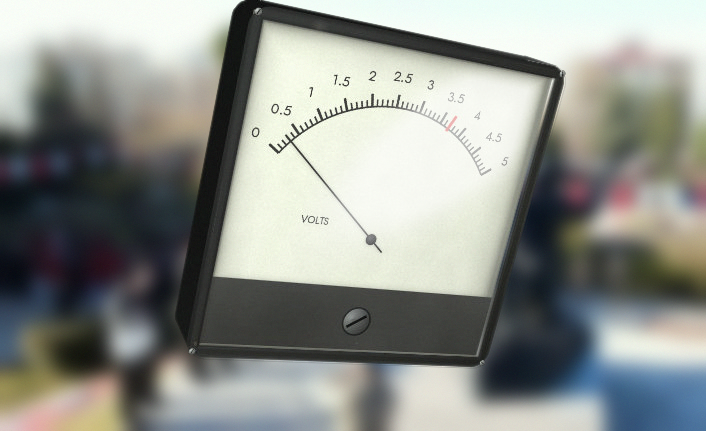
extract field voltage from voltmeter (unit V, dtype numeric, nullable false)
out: 0.3 V
